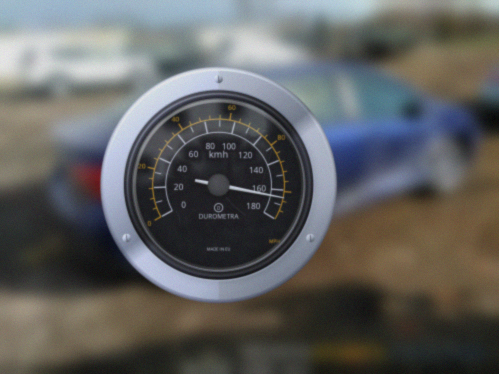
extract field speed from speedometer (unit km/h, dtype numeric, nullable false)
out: 165 km/h
